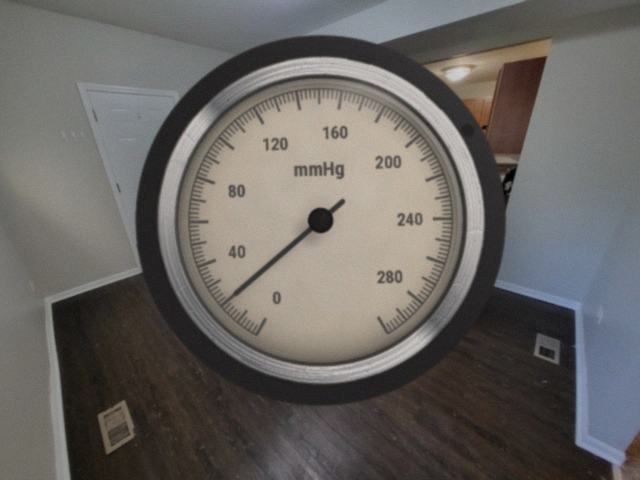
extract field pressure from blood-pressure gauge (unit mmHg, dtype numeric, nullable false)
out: 20 mmHg
